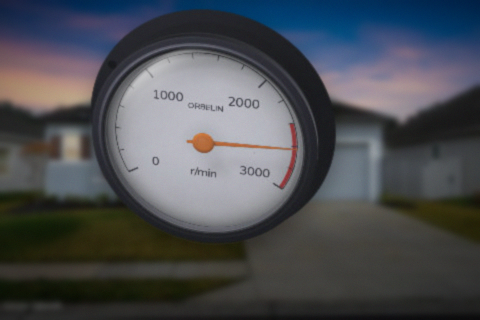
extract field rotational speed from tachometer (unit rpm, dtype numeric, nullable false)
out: 2600 rpm
